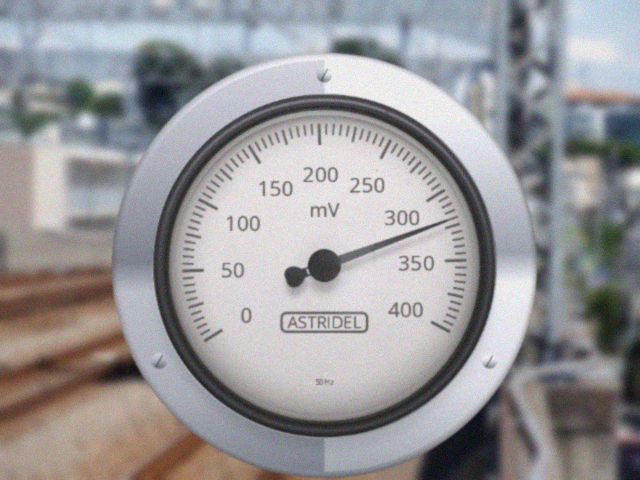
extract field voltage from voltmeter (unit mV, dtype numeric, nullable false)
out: 320 mV
